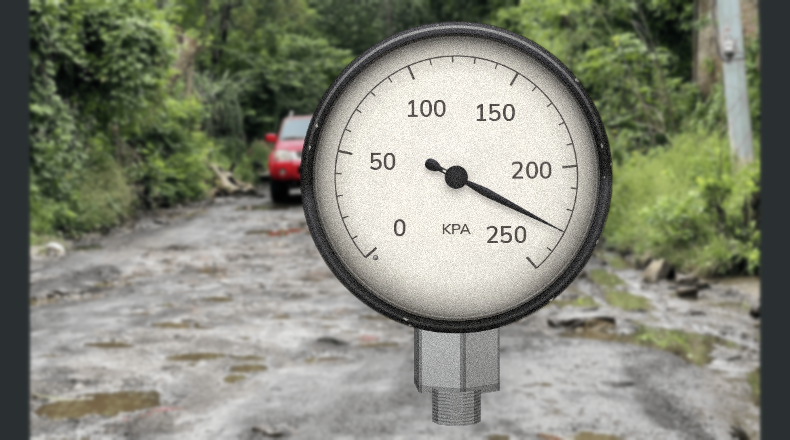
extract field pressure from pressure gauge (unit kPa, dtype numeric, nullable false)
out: 230 kPa
